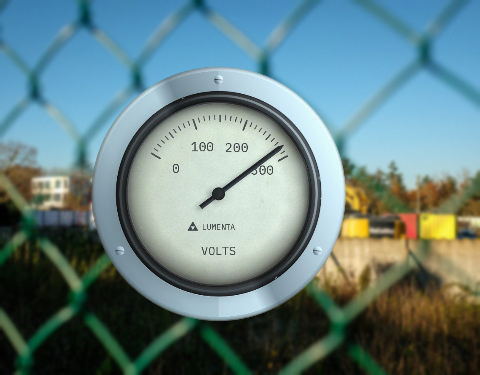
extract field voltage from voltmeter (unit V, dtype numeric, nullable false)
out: 280 V
